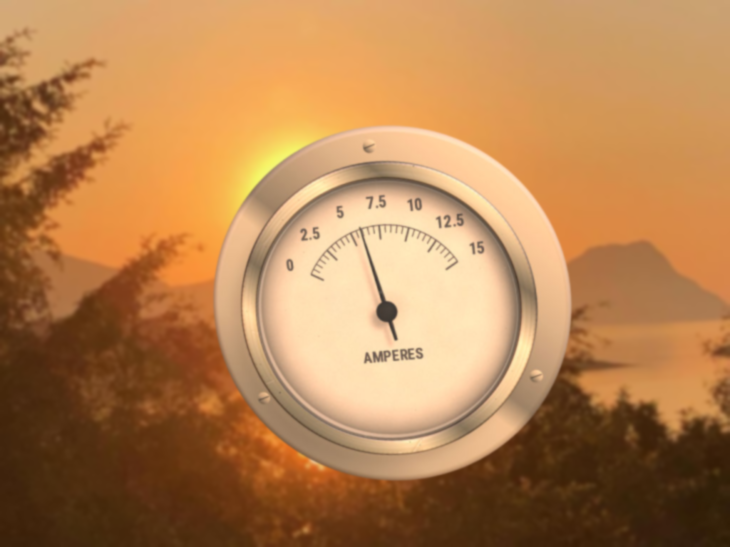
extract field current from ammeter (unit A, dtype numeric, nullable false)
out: 6 A
